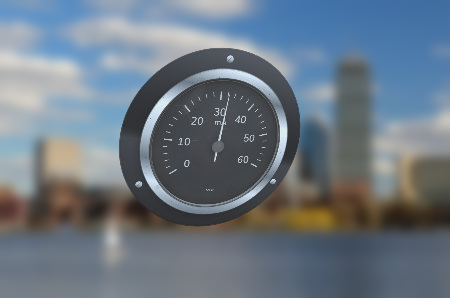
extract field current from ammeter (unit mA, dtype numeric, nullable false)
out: 32 mA
